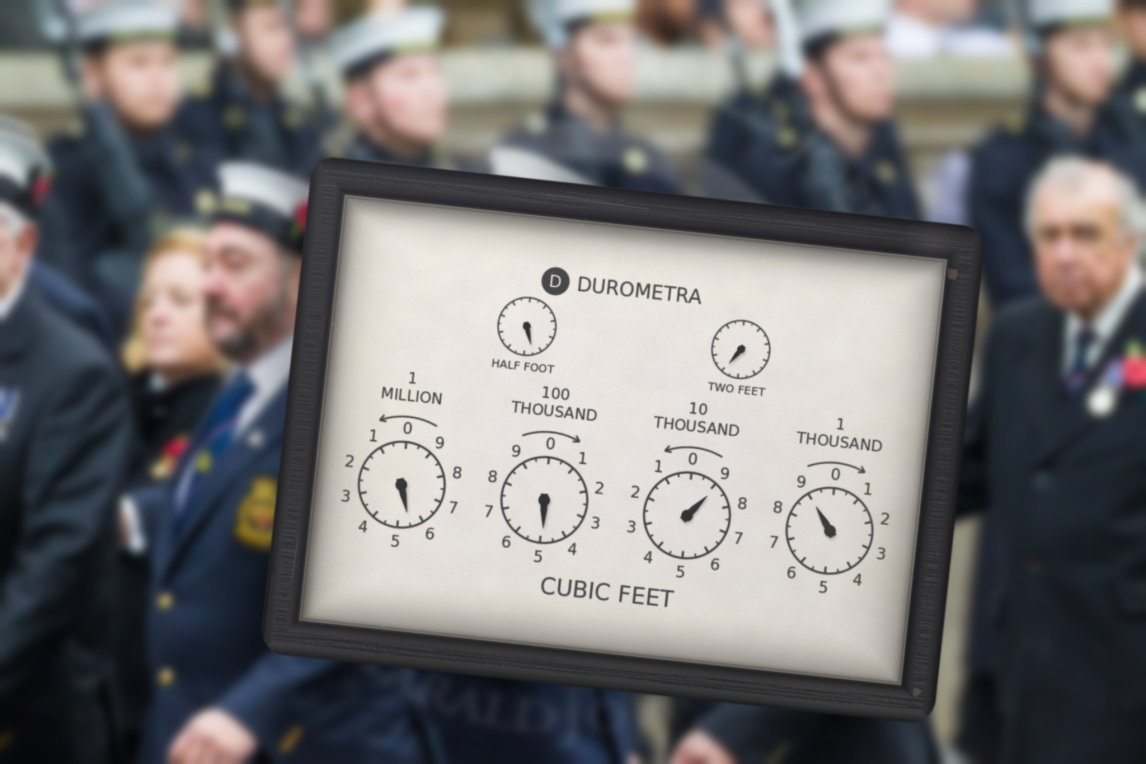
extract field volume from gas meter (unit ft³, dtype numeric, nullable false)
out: 548900 ft³
